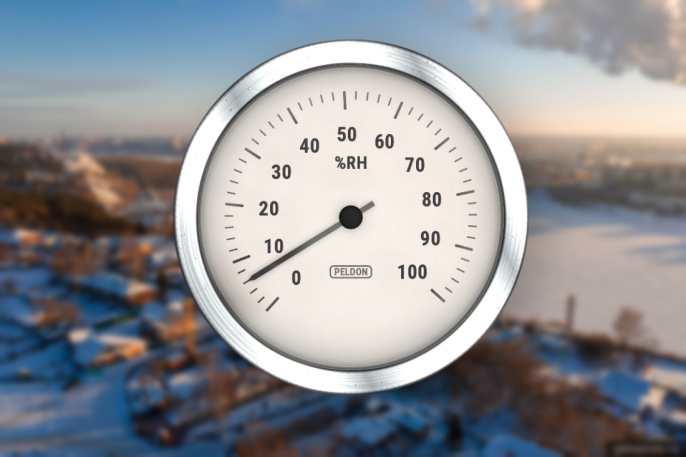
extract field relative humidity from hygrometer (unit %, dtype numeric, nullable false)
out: 6 %
